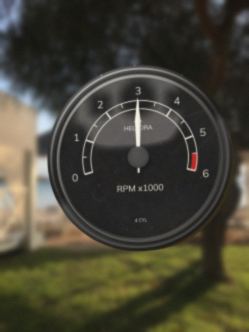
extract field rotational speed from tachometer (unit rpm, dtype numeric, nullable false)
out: 3000 rpm
